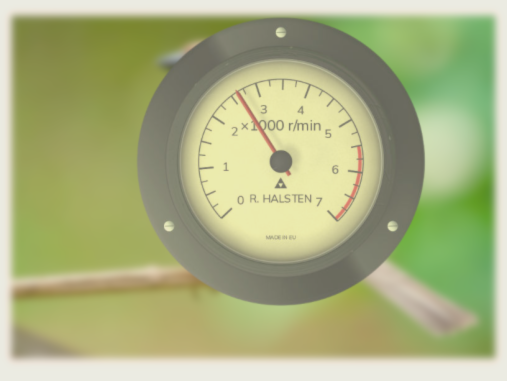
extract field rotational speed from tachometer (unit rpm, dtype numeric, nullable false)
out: 2625 rpm
